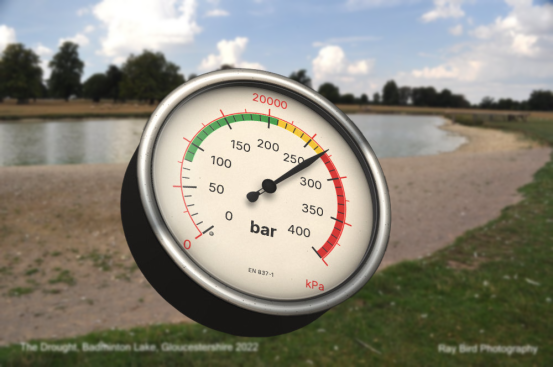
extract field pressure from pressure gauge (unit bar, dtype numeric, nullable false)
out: 270 bar
